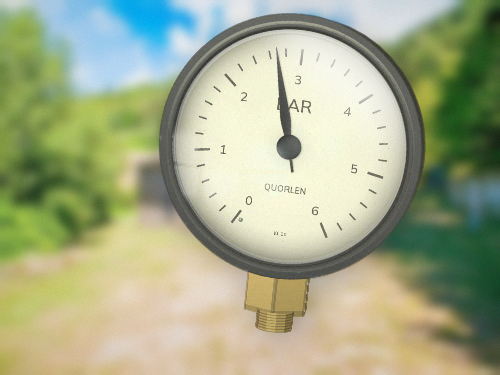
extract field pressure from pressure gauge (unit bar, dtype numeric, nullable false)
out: 2.7 bar
